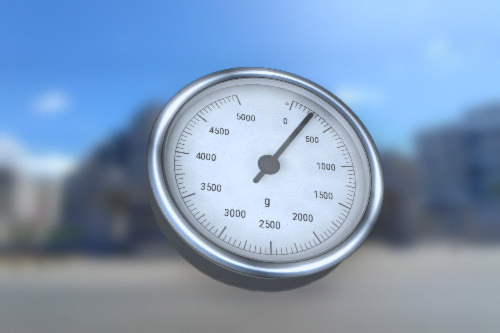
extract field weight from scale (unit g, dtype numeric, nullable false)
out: 250 g
